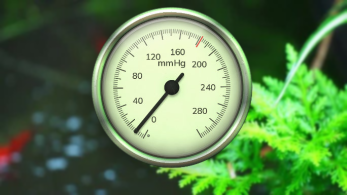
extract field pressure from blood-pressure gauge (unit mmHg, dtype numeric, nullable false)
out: 10 mmHg
